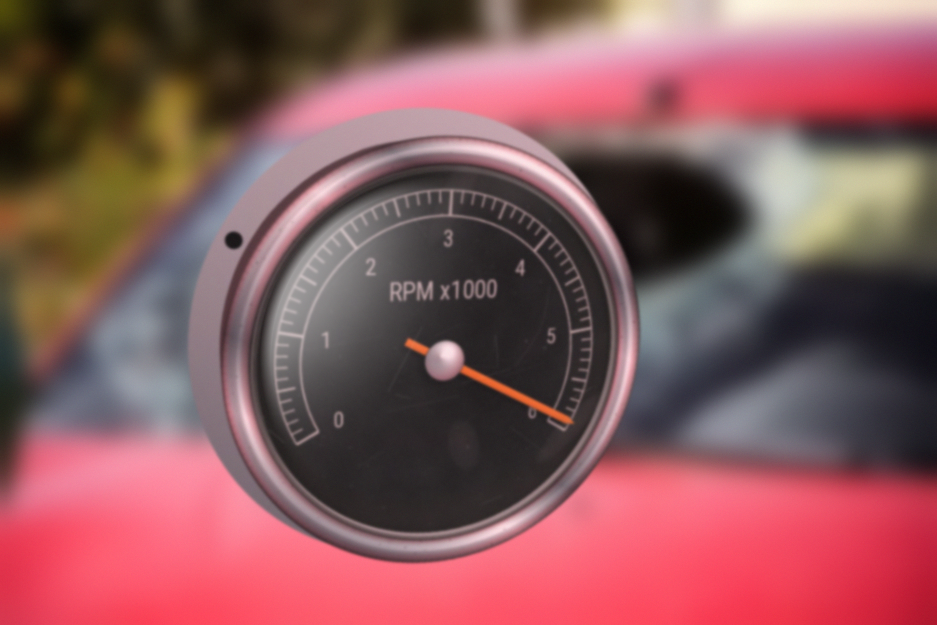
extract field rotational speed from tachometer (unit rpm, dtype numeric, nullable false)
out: 5900 rpm
